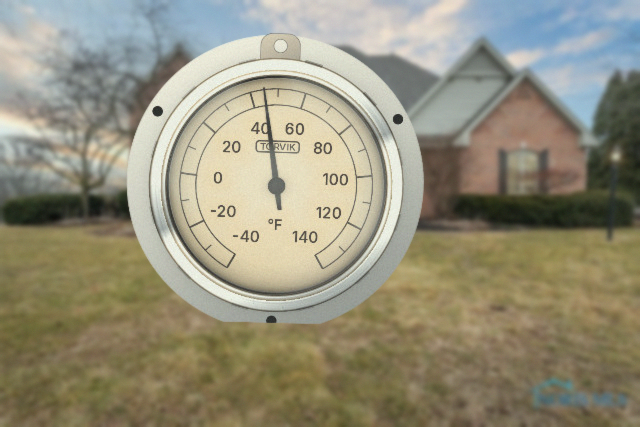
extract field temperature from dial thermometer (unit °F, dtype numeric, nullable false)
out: 45 °F
